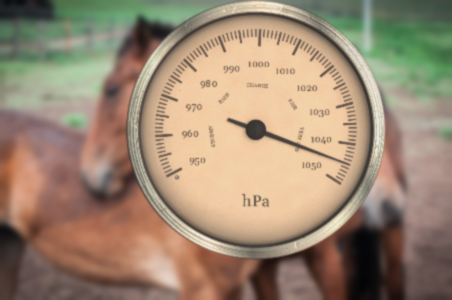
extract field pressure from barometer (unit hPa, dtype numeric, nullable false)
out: 1045 hPa
